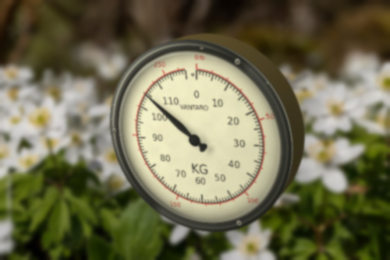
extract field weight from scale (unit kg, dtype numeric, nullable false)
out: 105 kg
